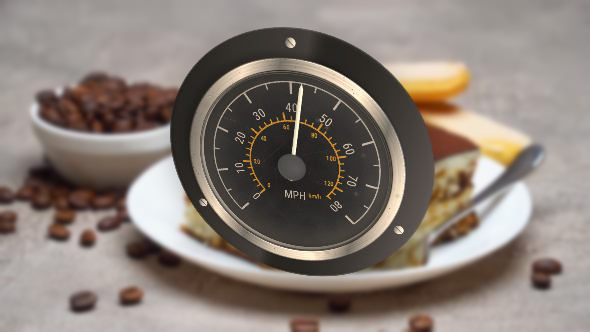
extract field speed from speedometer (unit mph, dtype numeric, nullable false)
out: 42.5 mph
